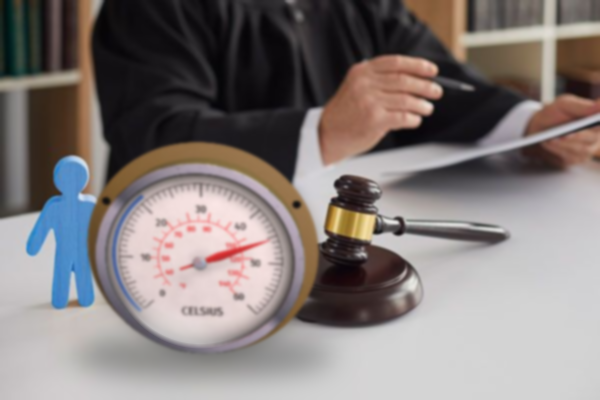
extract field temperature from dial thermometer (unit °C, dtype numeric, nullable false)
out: 45 °C
